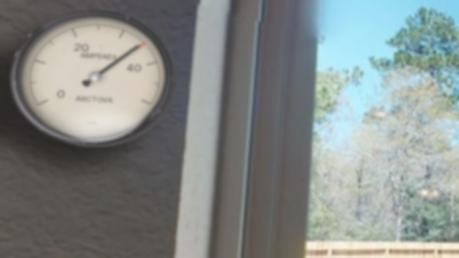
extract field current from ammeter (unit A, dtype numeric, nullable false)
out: 35 A
